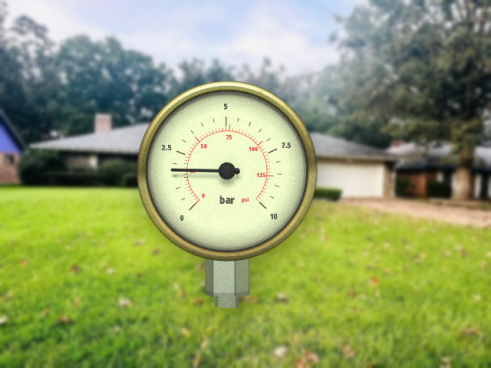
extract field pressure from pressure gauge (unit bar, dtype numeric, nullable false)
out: 1.75 bar
